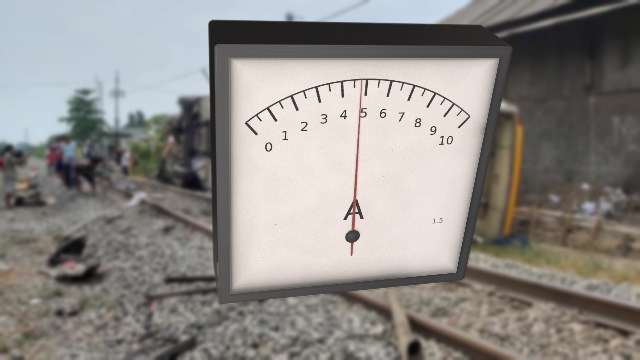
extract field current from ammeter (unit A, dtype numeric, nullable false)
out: 4.75 A
